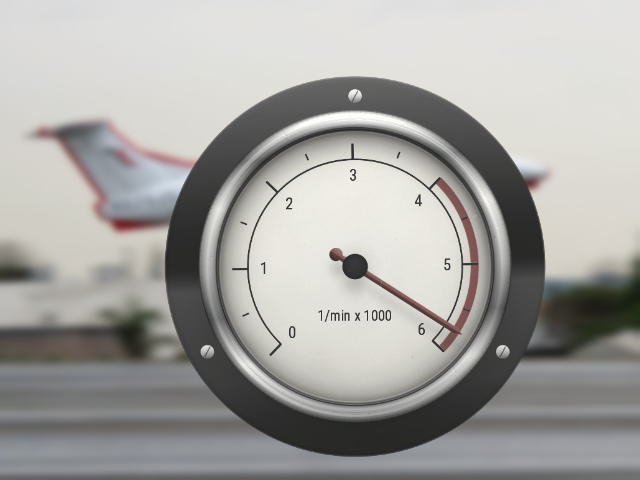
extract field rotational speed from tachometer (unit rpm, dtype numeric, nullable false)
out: 5750 rpm
